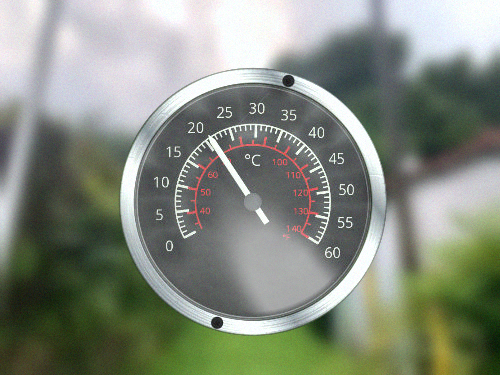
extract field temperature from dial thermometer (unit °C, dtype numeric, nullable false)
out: 21 °C
